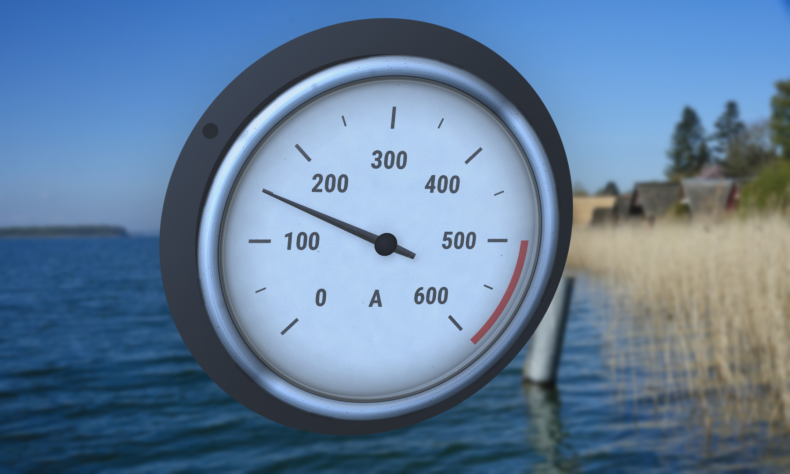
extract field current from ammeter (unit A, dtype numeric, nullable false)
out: 150 A
